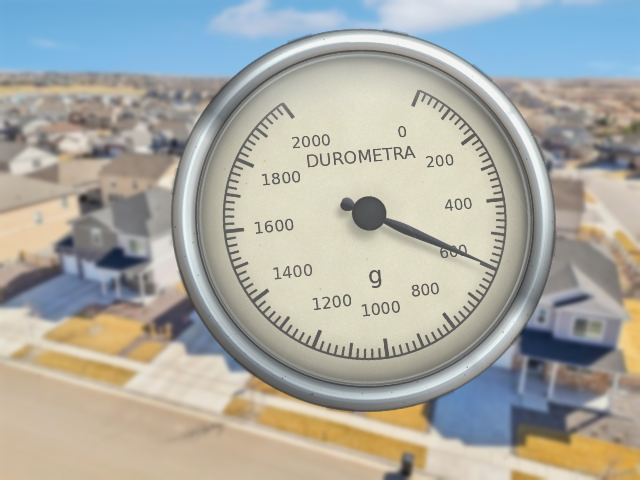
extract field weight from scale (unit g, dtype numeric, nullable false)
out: 600 g
